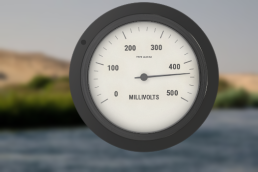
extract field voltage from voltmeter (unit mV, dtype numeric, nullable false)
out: 430 mV
